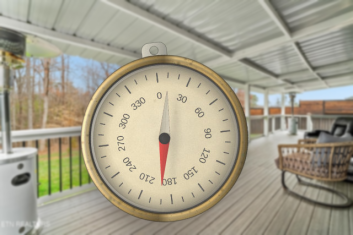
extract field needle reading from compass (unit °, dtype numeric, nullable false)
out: 190 °
